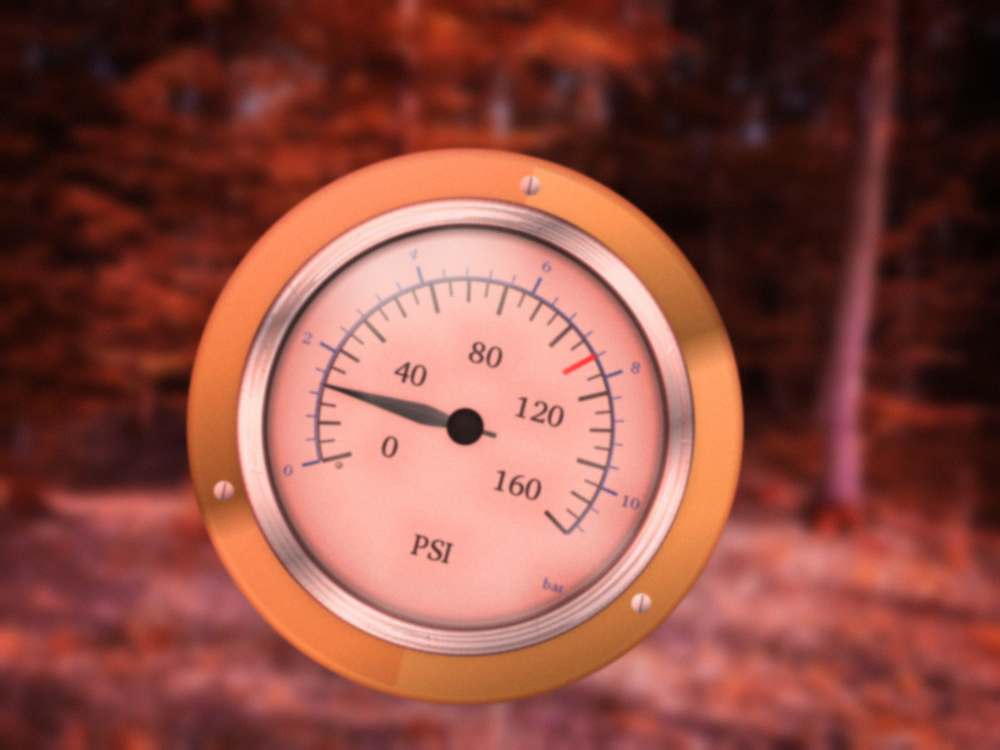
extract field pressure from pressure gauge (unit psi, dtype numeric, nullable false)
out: 20 psi
